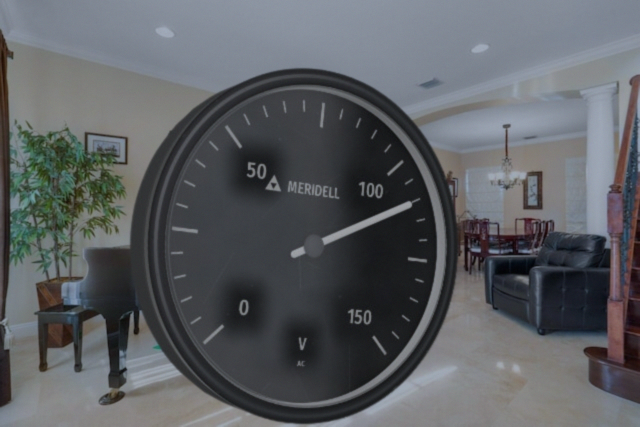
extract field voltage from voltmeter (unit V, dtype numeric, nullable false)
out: 110 V
